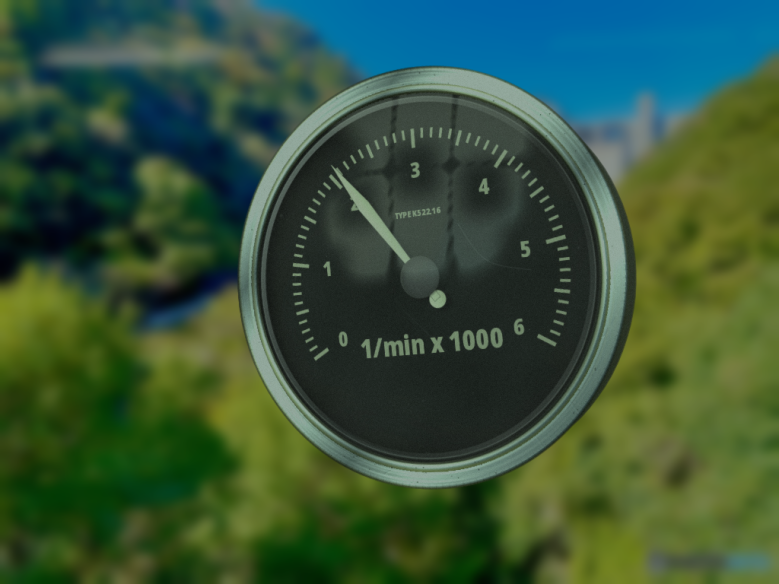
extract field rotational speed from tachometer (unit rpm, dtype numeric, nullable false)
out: 2100 rpm
